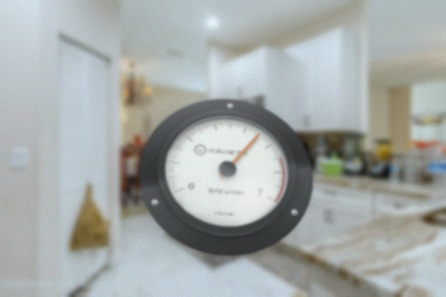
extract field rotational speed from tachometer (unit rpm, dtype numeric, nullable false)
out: 4500 rpm
